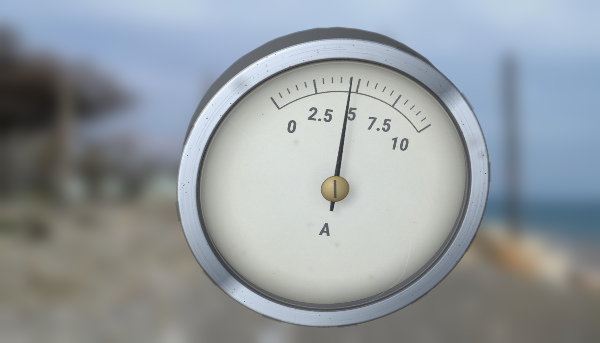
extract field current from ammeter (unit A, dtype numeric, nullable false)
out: 4.5 A
